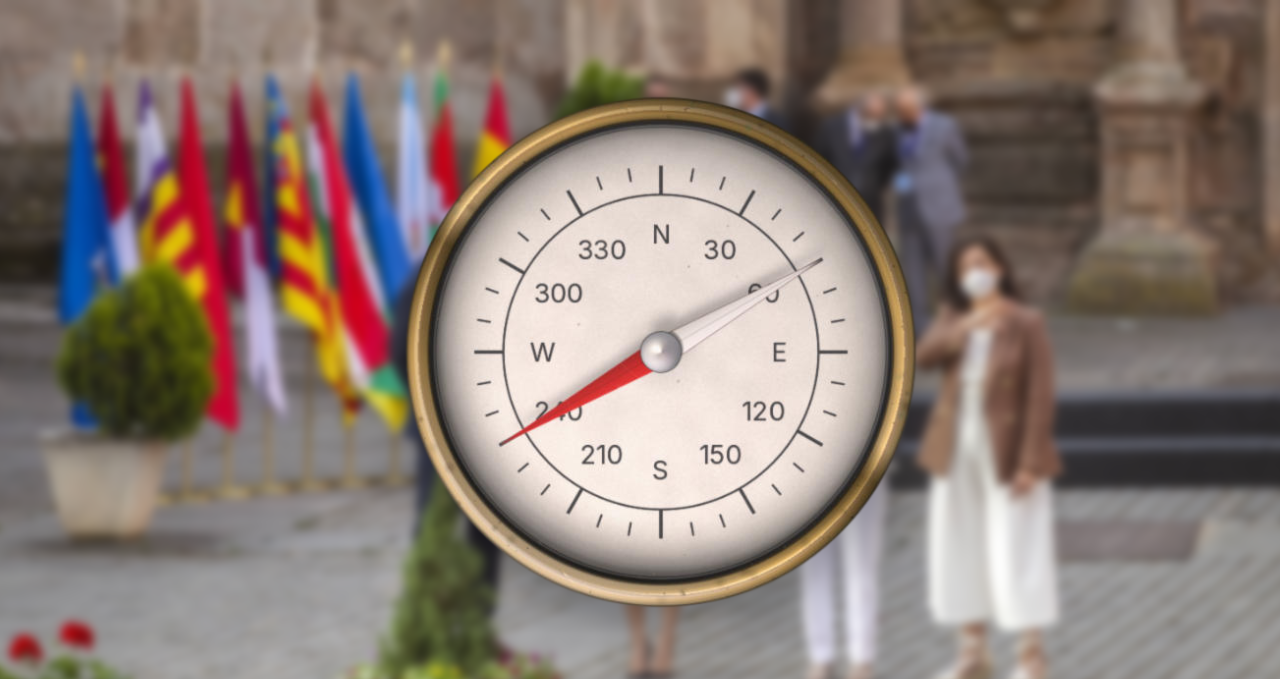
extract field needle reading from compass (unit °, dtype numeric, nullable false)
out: 240 °
